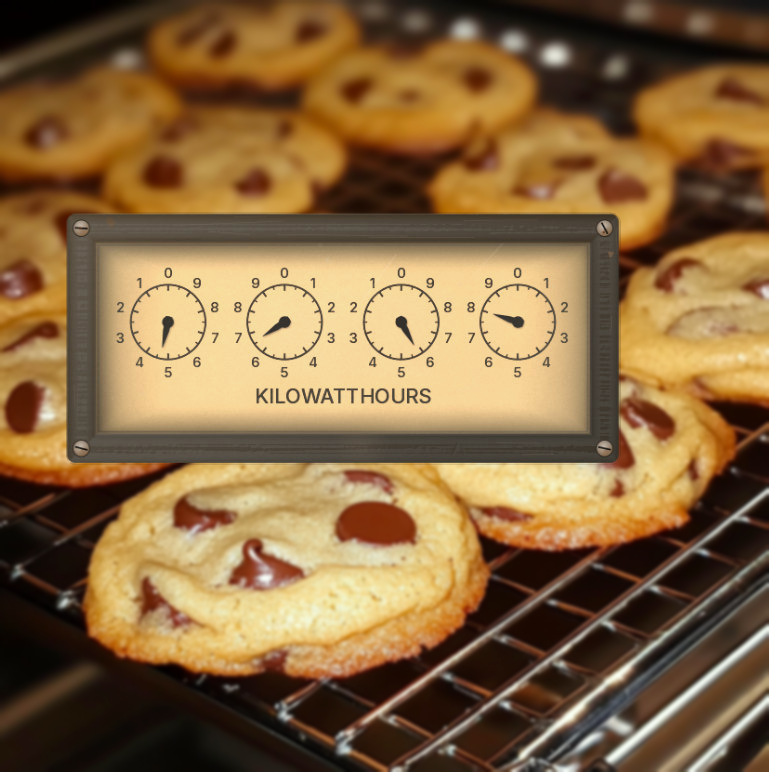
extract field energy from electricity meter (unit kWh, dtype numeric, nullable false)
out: 4658 kWh
